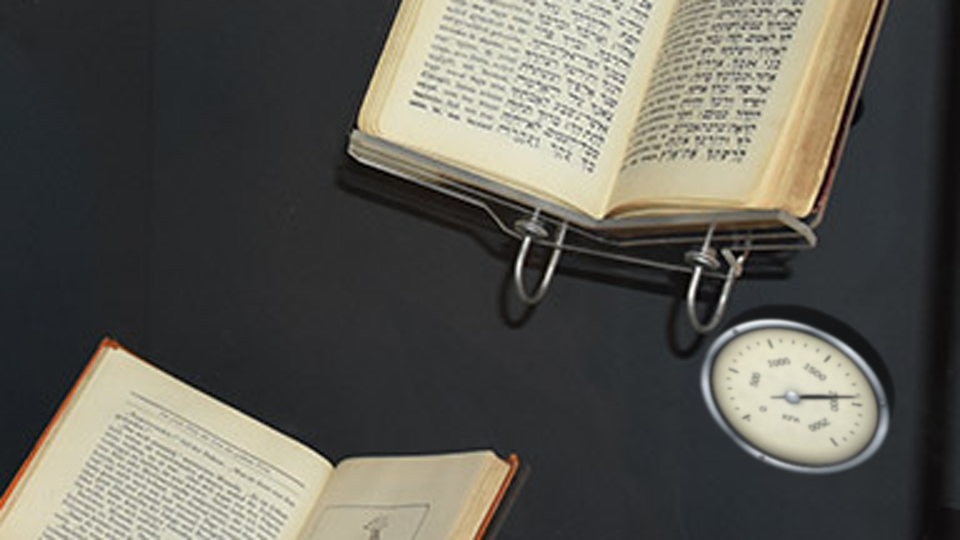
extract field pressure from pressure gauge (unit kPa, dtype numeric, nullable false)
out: 1900 kPa
